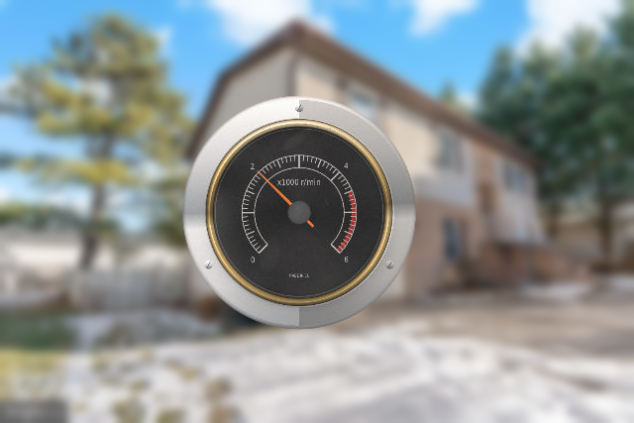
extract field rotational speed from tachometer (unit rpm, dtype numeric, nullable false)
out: 2000 rpm
